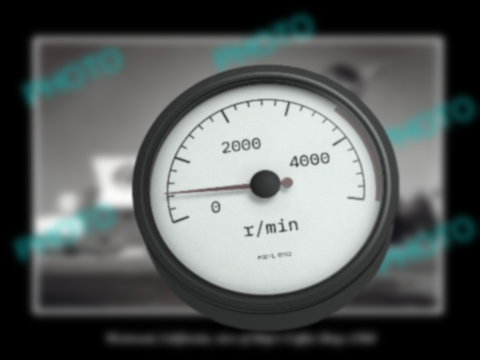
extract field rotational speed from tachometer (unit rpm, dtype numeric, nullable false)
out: 400 rpm
